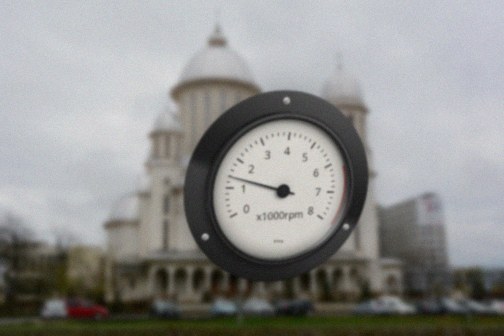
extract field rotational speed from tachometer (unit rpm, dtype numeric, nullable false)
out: 1400 rpm
